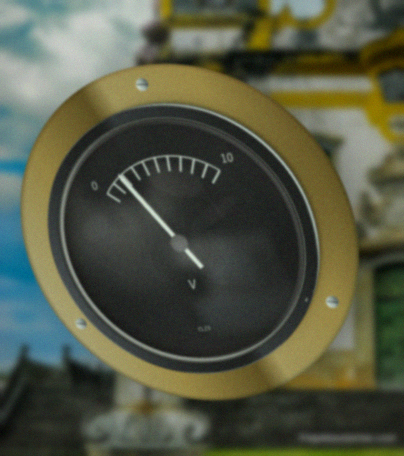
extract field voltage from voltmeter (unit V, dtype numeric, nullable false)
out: 2 V
